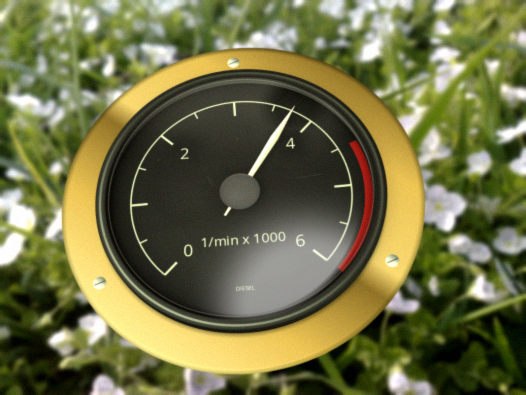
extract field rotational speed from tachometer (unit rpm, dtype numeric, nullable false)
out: 3750 rpm
